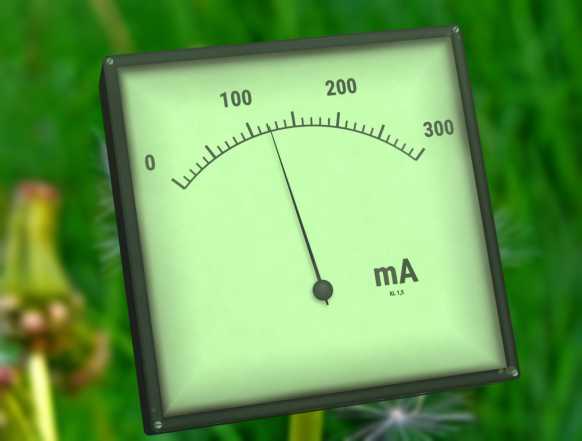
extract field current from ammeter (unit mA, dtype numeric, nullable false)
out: 120 mA
